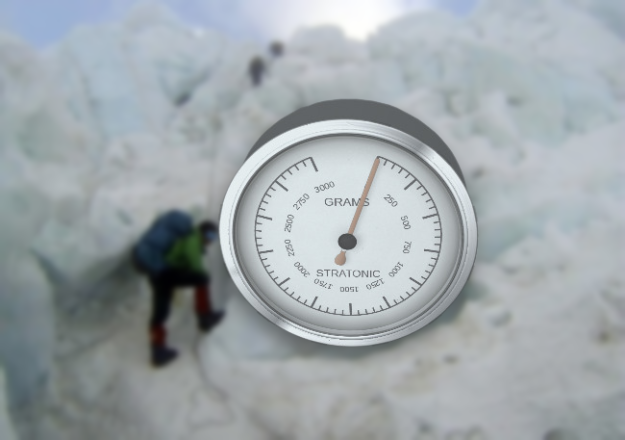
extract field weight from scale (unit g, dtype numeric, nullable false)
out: 0 g
